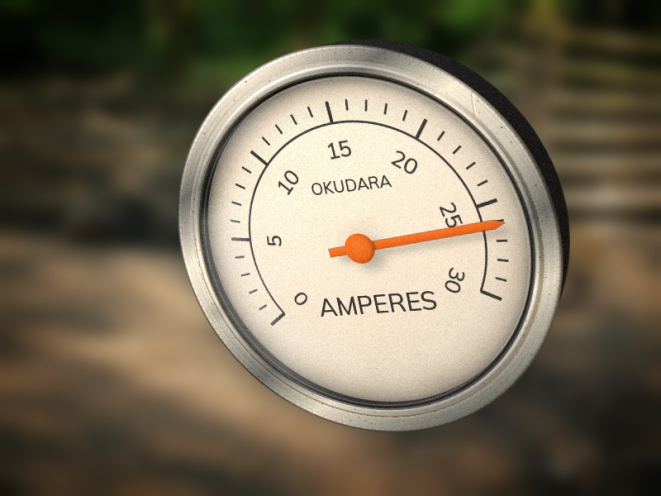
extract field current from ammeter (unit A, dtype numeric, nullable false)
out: 26 A
